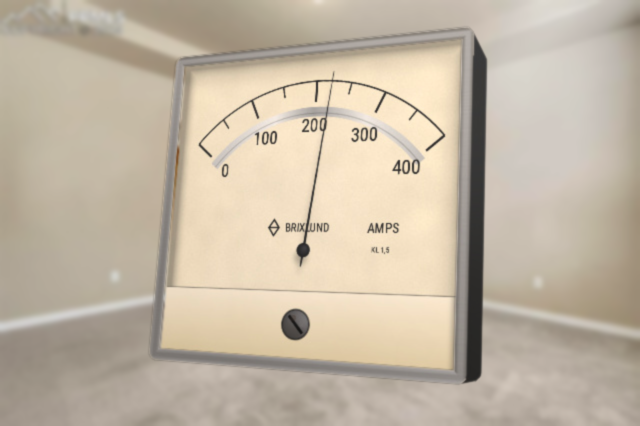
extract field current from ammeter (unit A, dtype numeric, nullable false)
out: 225 A
